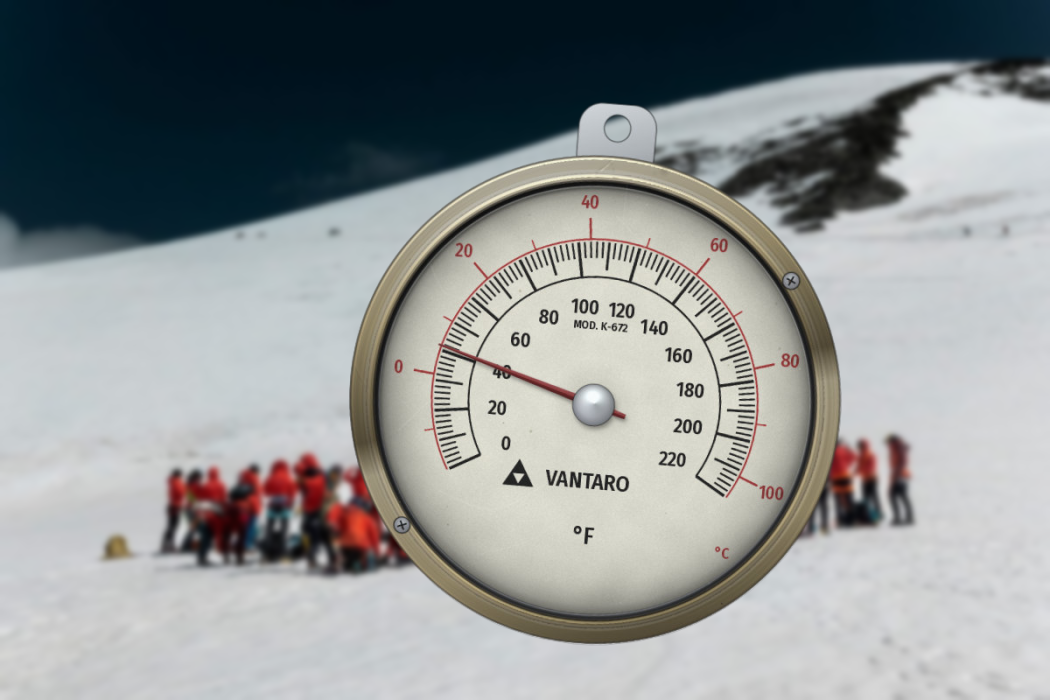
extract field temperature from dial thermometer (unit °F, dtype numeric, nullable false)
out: 42 °F
